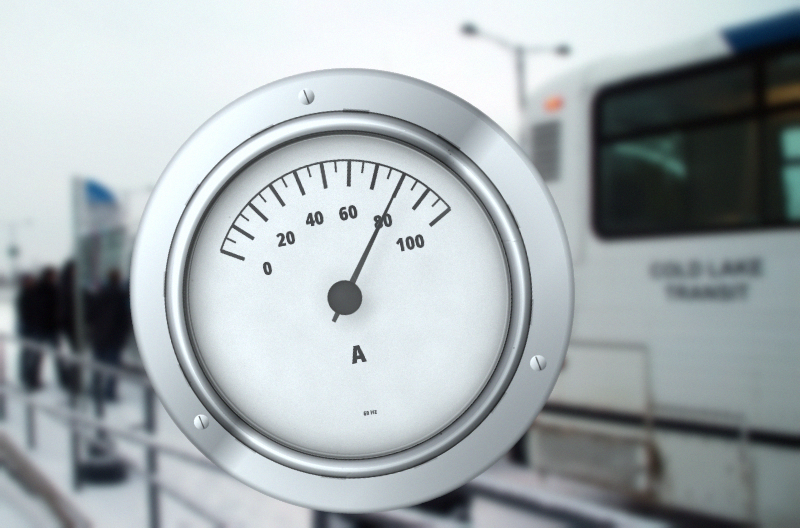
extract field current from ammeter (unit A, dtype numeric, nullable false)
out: 80 A
